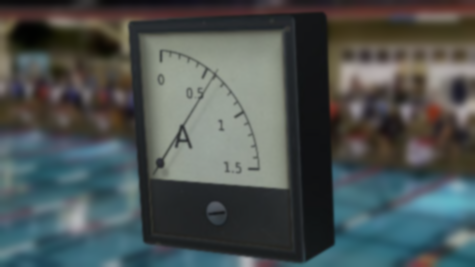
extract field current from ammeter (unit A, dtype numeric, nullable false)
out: 0.6 A
